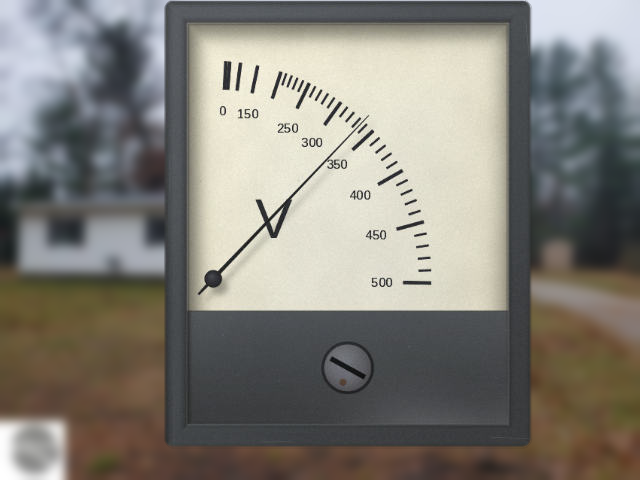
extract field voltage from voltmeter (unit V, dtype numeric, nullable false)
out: 335 V
